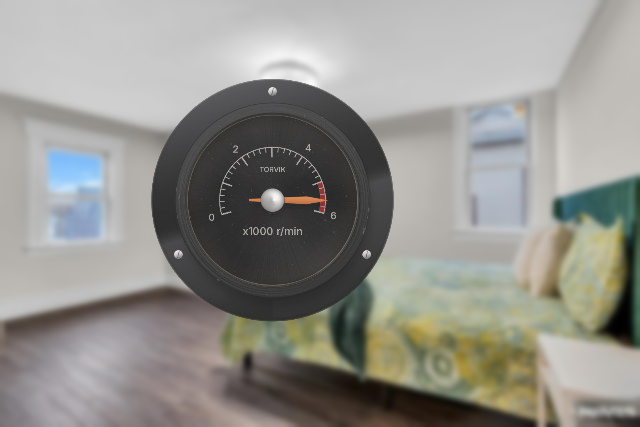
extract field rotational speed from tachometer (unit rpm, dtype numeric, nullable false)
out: 5600 rpm
